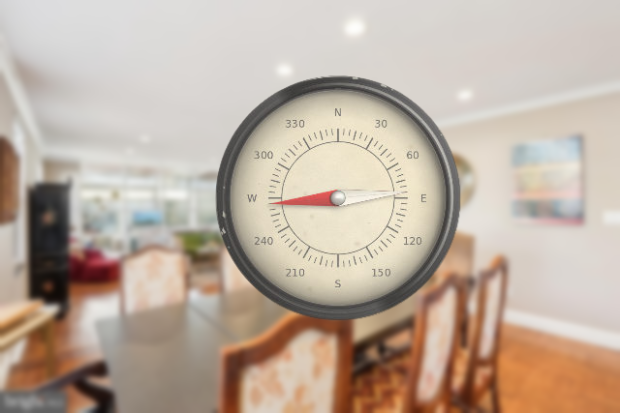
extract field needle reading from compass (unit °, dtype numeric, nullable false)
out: 265 °
